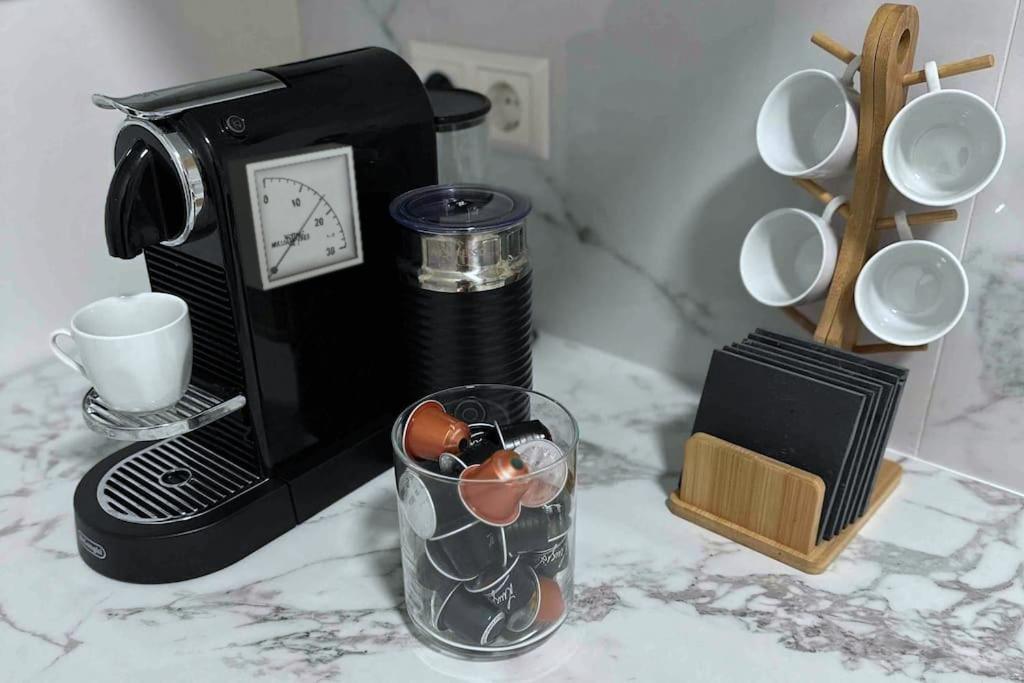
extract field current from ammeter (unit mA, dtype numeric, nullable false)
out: 16 mA
